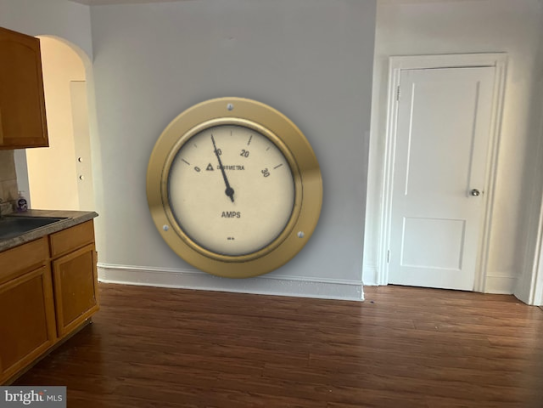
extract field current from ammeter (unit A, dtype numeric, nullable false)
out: 10 A
